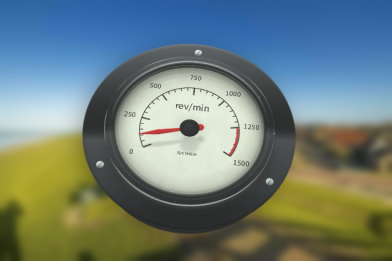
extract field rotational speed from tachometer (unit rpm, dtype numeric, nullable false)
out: 100 rpm
